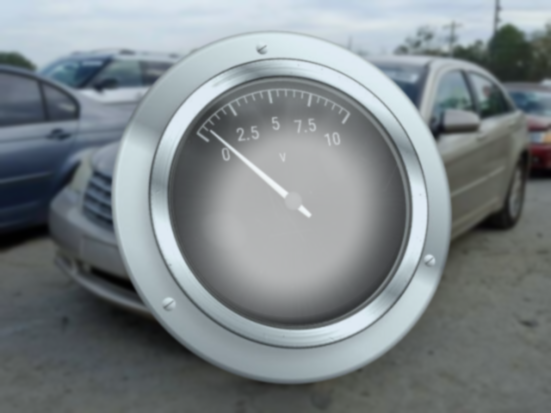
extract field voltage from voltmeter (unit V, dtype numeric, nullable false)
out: 0.5 V
